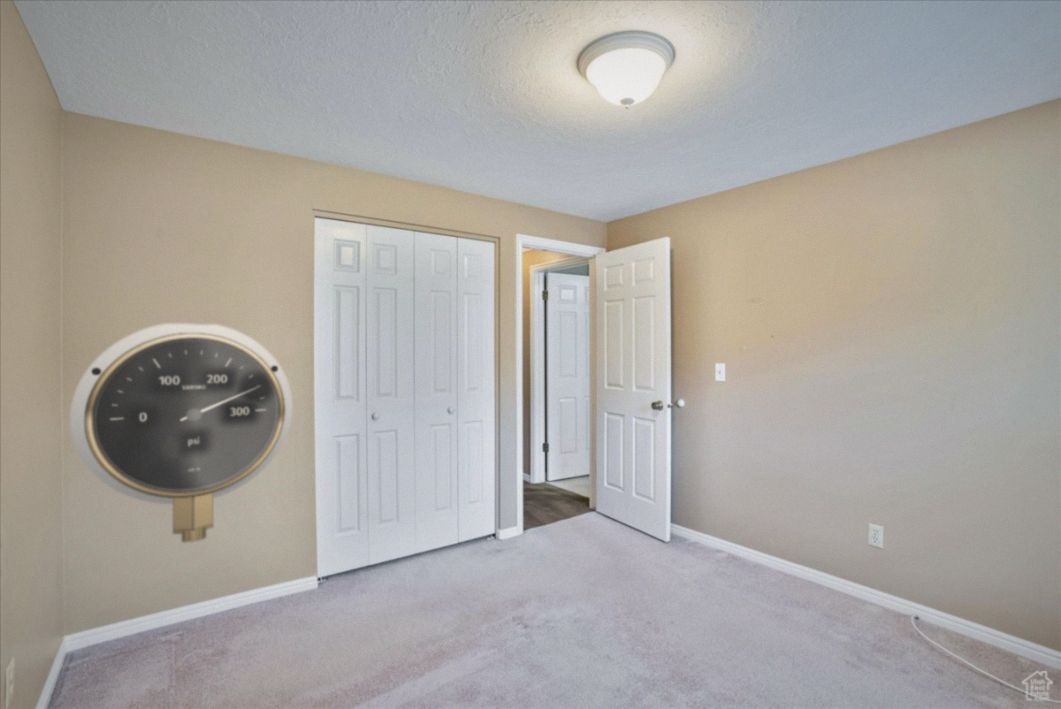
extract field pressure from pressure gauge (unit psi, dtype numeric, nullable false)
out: 260 psi
